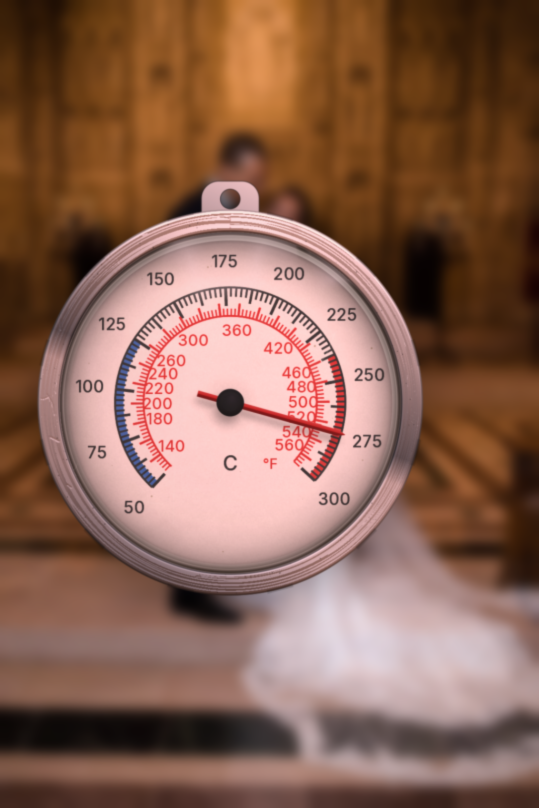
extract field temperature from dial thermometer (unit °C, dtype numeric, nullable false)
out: 275 °C
